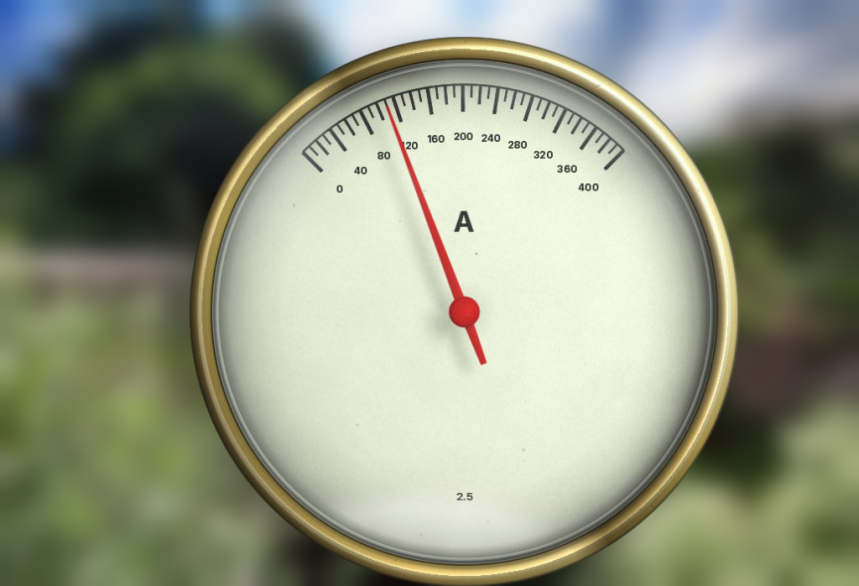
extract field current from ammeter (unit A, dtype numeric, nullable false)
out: 110 A
